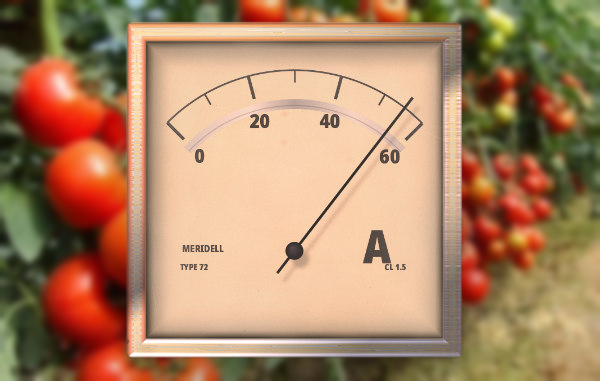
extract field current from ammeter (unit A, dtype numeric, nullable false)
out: 55 A
